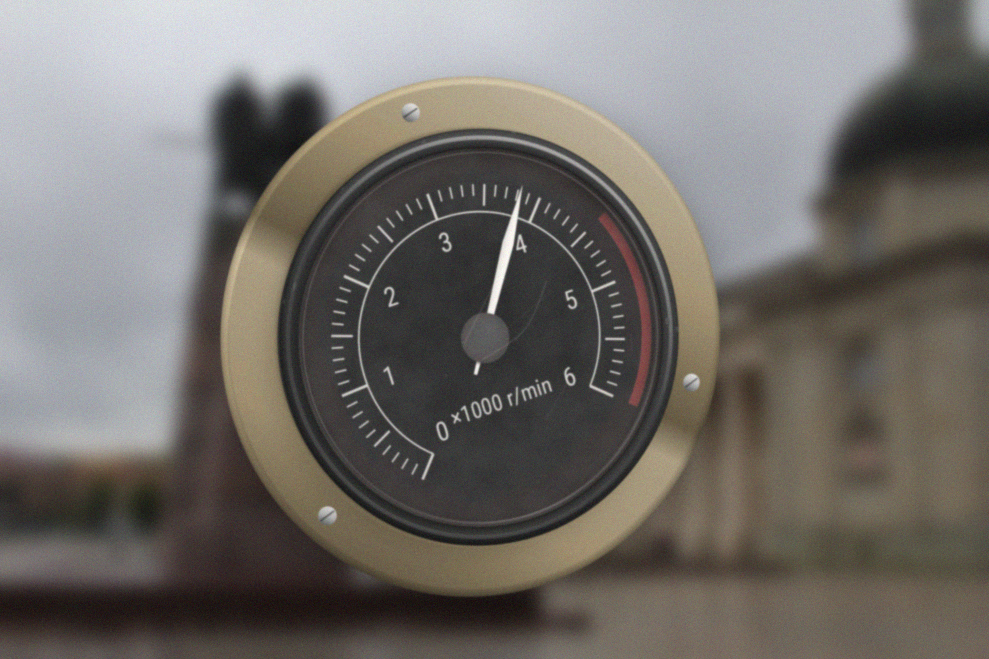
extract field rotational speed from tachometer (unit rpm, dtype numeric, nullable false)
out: 3800 rpm
